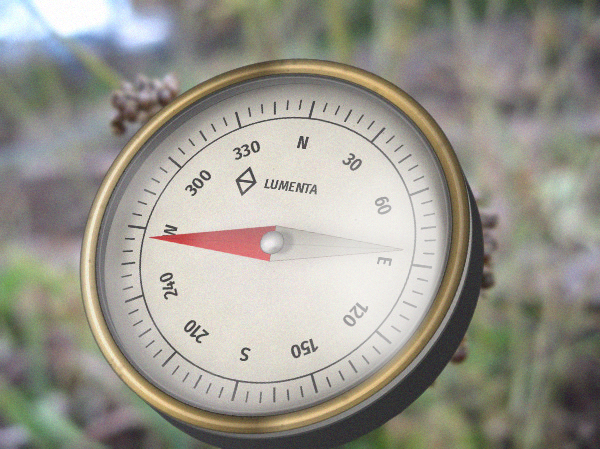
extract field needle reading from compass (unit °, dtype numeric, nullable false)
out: 265 °
